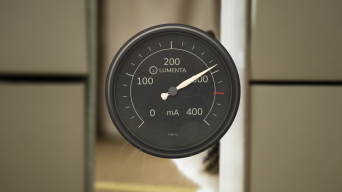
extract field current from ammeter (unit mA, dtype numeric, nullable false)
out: 290 mA
